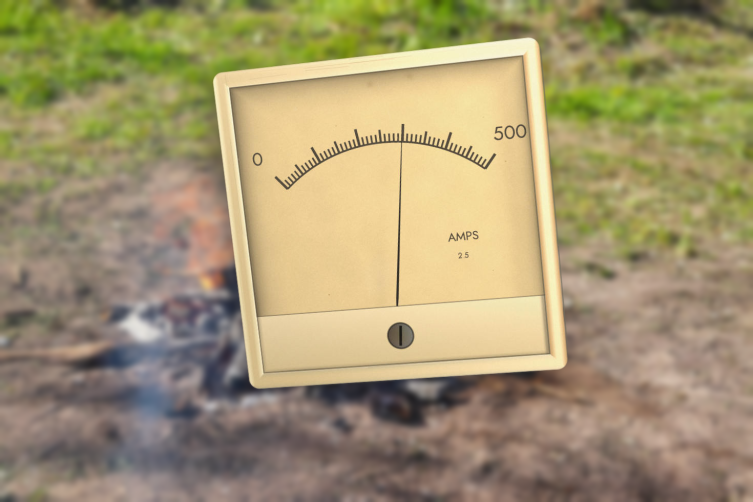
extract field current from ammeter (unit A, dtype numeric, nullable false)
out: 300 A
